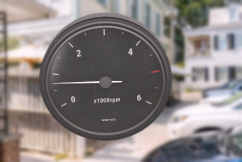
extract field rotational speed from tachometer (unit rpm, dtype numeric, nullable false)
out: 750 rpm
